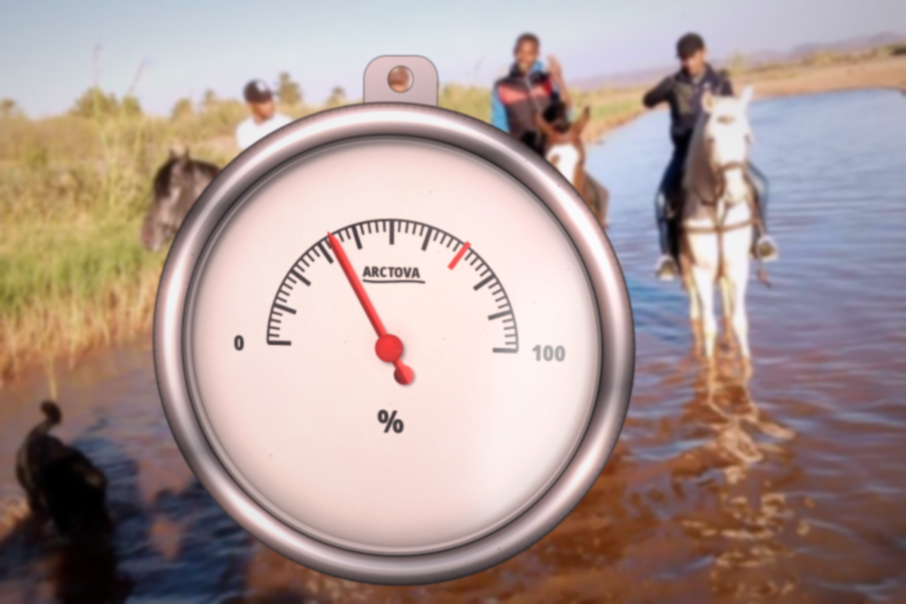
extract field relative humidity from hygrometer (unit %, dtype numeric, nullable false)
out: 34 %
